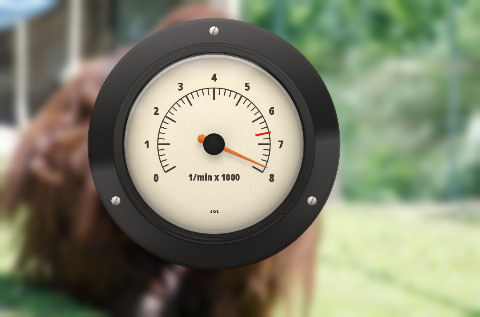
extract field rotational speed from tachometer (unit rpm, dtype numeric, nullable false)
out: 7800 rpm
